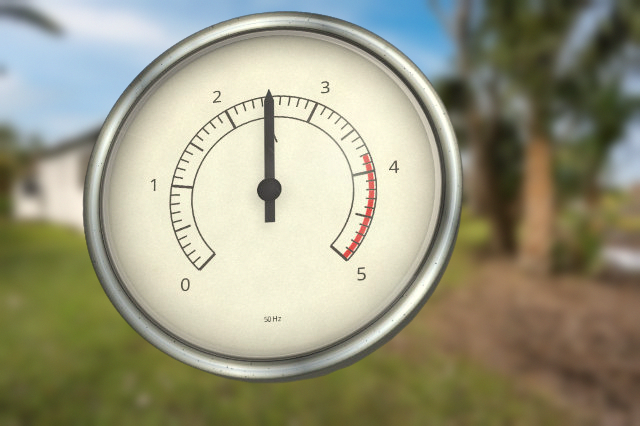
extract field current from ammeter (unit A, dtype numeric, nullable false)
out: 2.5 A
